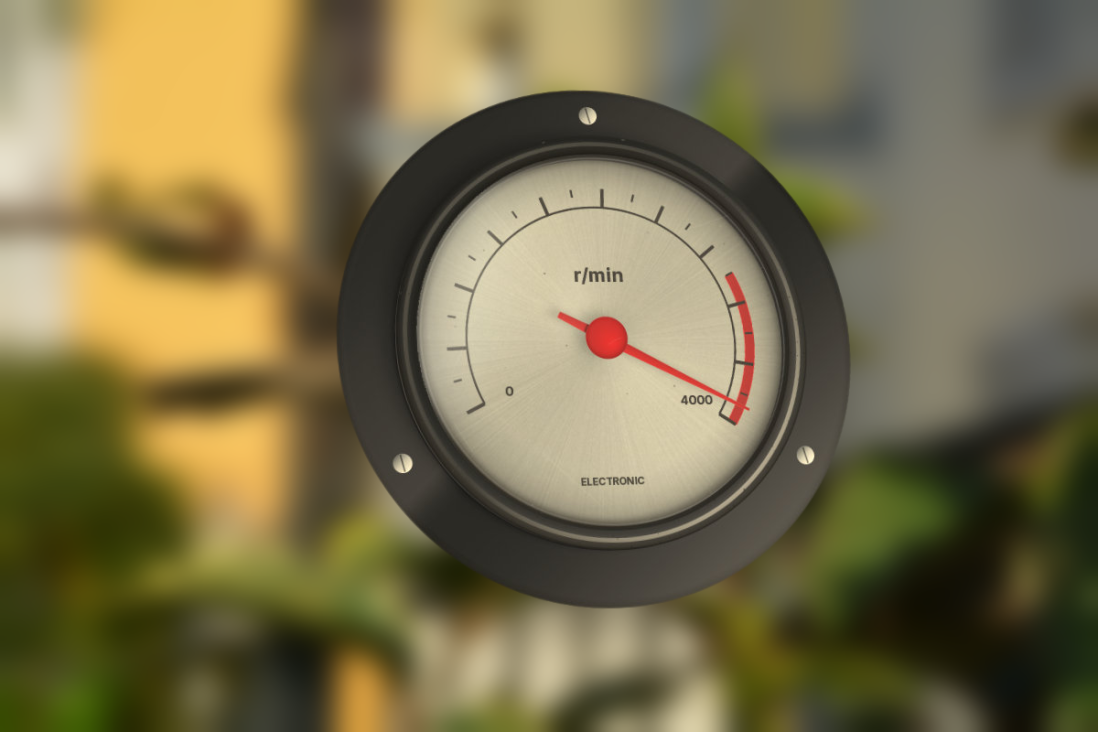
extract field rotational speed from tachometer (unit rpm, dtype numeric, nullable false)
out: 3900 rpm
